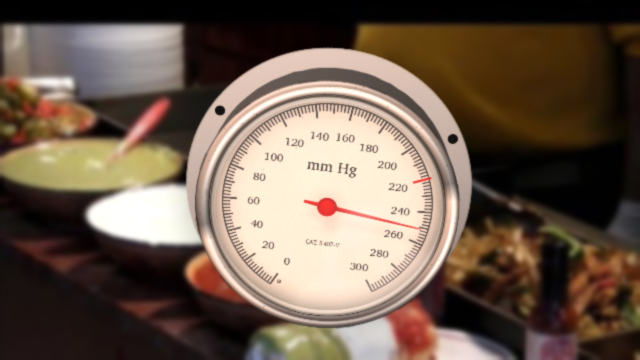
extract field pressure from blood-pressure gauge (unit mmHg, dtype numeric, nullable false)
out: 250 mmHg
